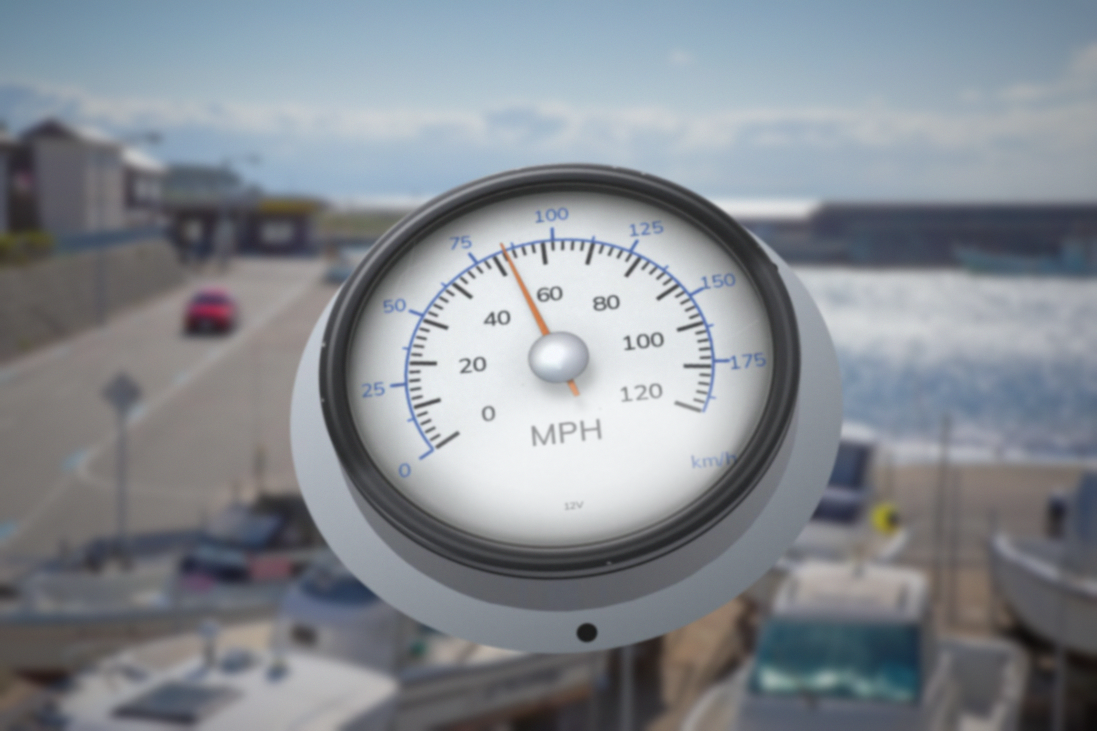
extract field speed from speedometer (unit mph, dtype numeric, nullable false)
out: 52 mph
